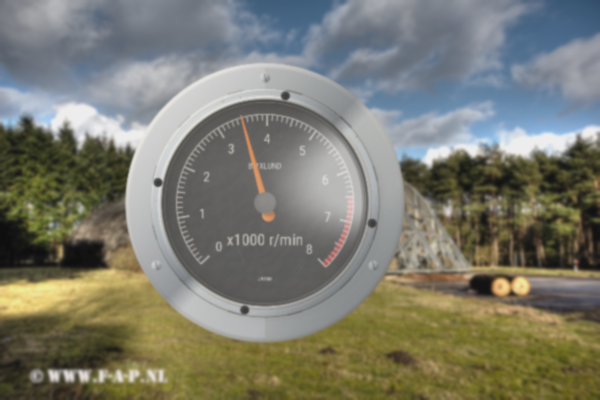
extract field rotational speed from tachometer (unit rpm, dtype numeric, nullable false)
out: 3500 rpm
